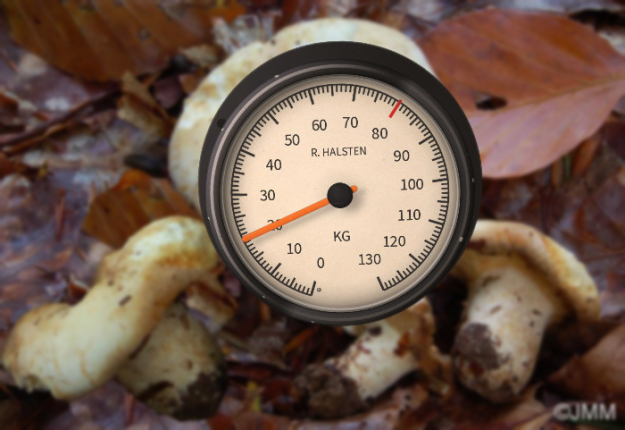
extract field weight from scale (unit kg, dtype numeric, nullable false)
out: 20 kg
